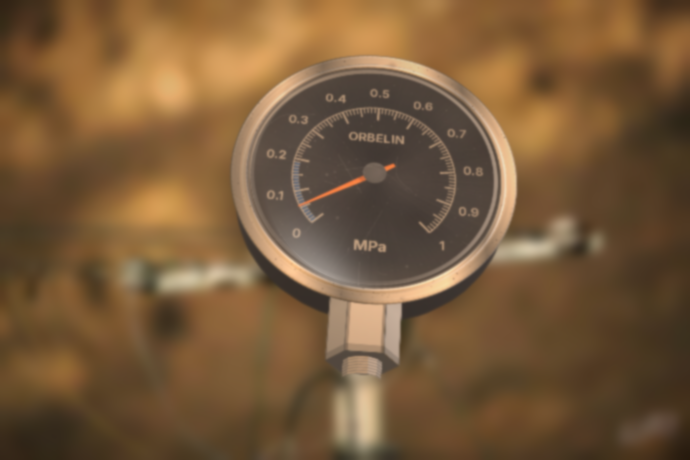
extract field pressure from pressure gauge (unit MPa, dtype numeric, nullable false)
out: 0.05 MPa
